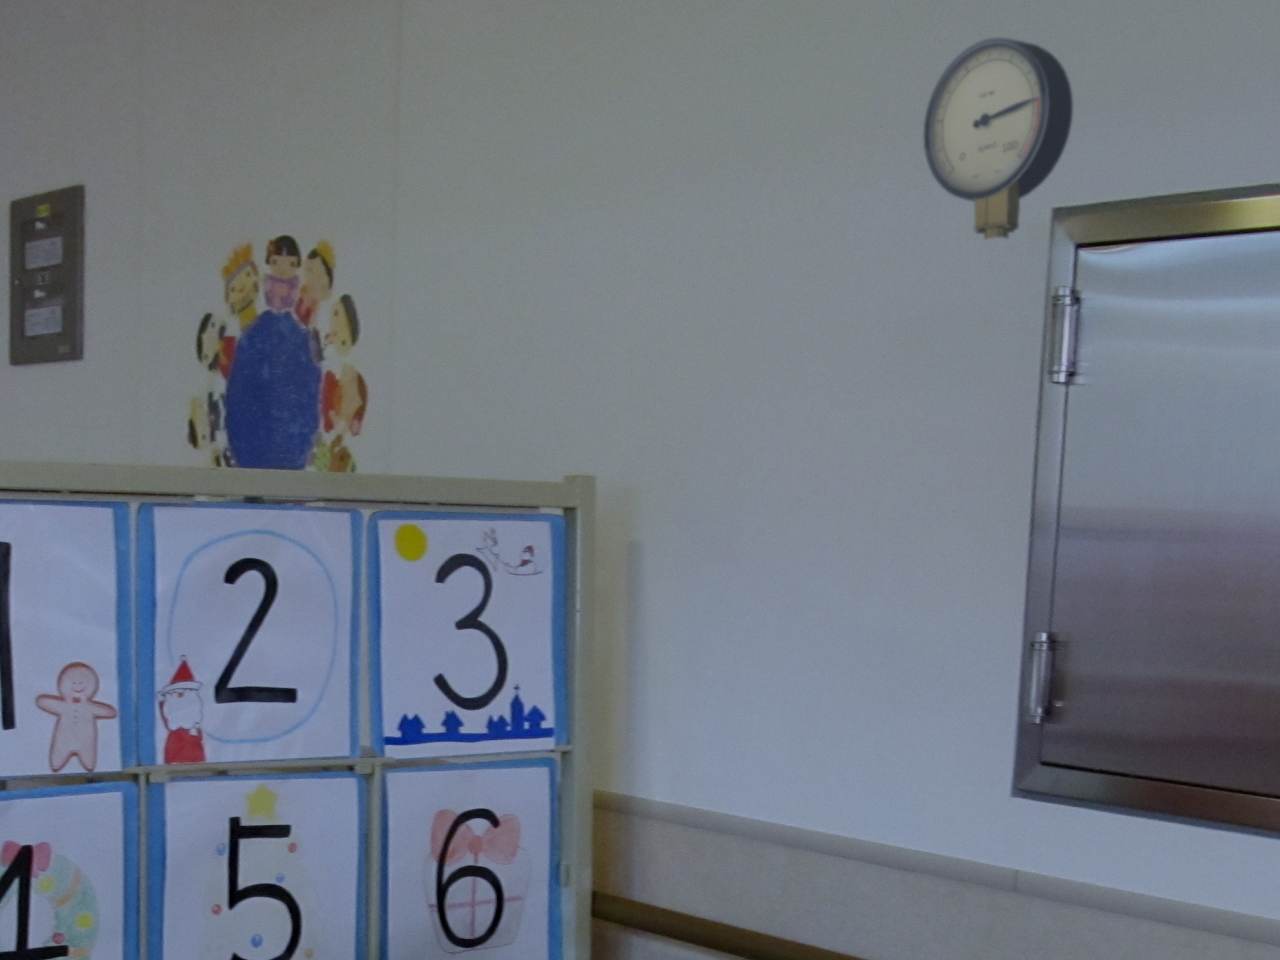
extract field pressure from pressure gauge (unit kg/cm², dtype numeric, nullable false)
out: 80 kg/cm²
